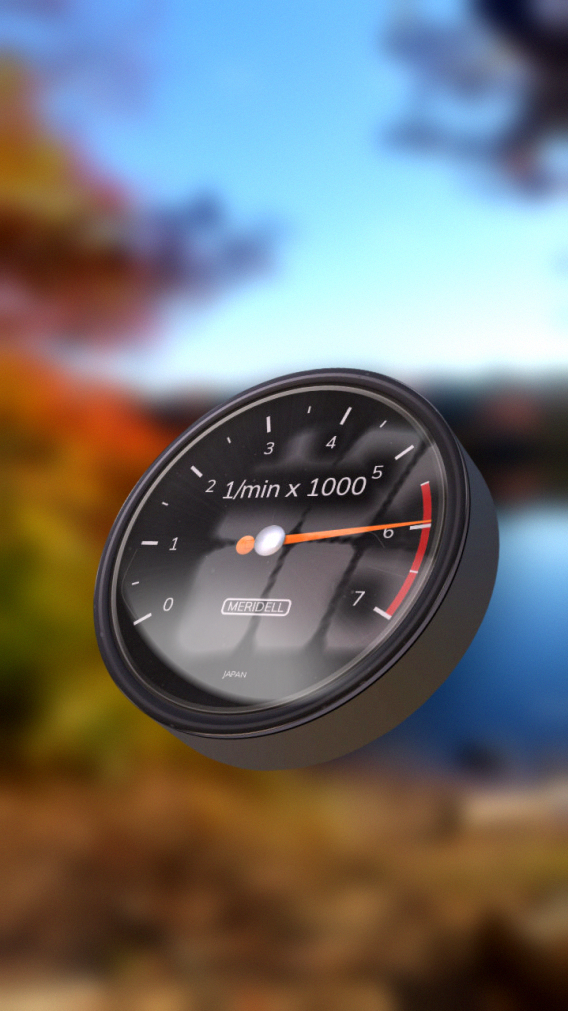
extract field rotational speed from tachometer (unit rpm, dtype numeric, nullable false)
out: 6000 rpm
